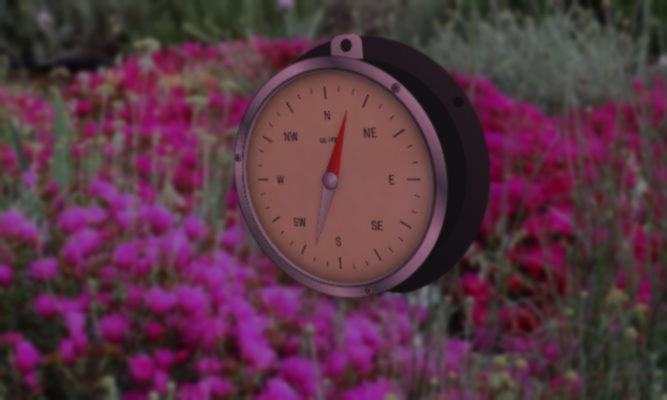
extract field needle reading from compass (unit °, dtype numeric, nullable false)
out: 20 °
